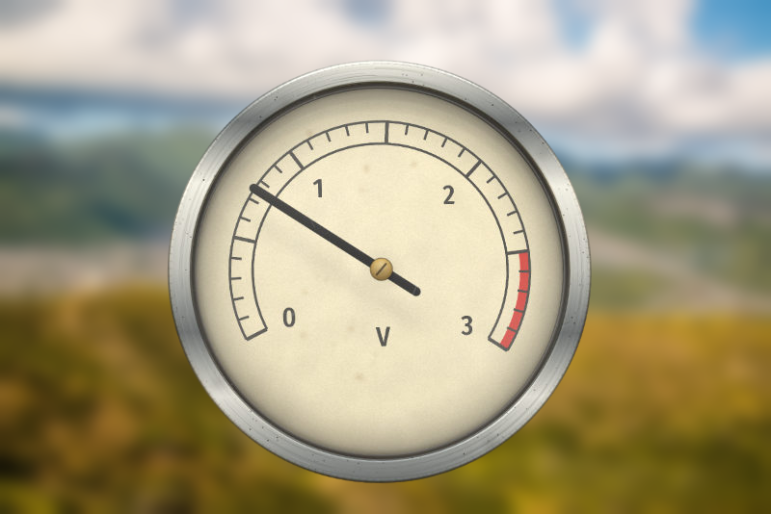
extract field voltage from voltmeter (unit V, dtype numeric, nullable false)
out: 0.75 V
